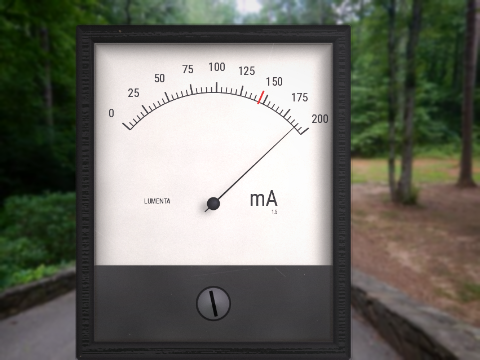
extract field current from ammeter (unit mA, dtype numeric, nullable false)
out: 190 mA
